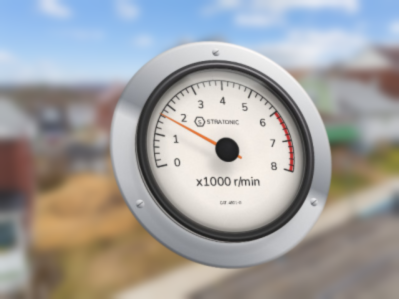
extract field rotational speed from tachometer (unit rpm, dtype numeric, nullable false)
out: 1600 rpm
